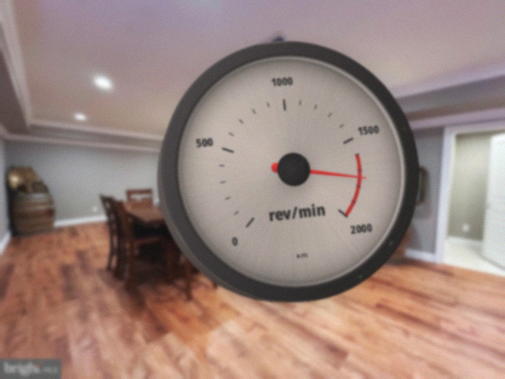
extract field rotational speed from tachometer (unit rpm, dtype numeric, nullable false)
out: 1750 rpm
